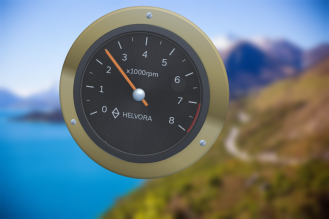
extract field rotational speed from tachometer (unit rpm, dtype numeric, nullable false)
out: 2500 rpm
